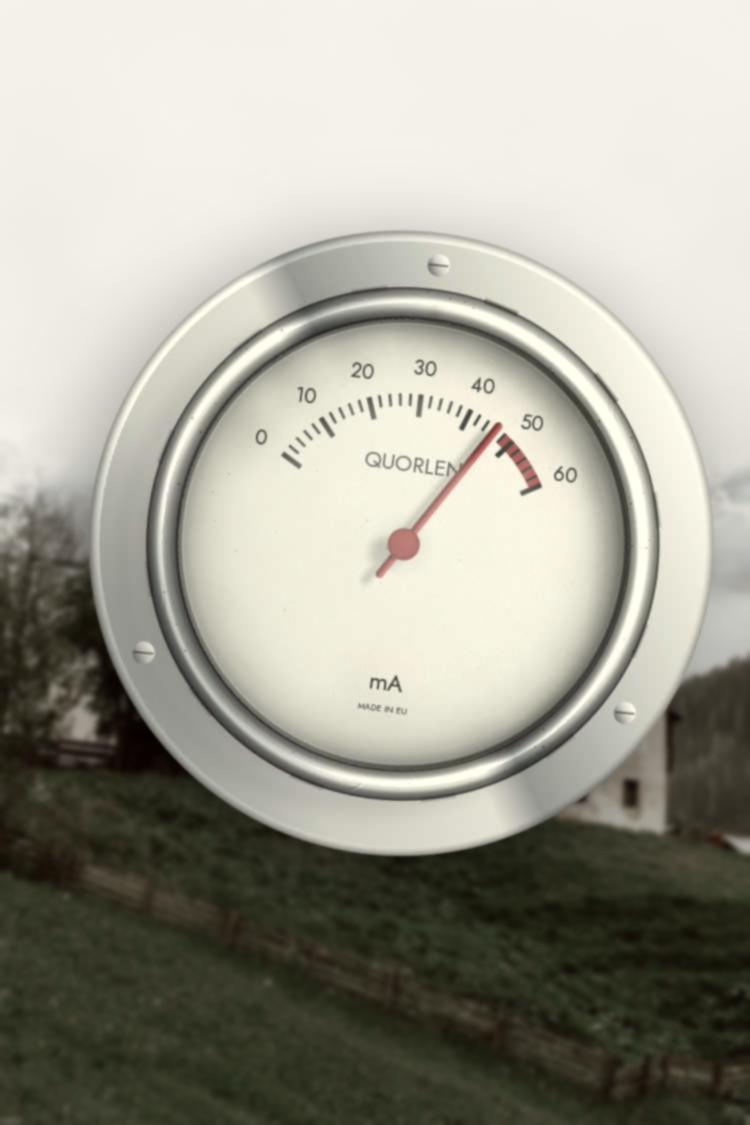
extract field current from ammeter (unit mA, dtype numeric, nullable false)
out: 46 mA
